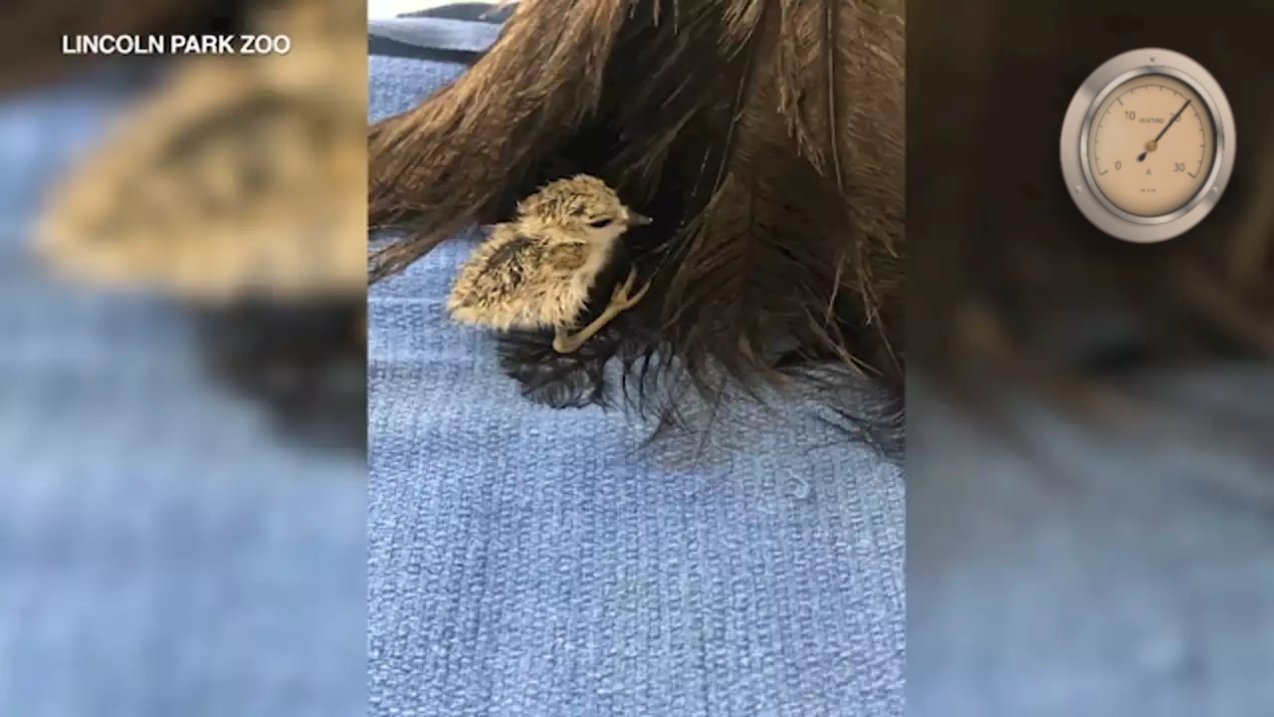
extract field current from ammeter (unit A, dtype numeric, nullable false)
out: 20 A
